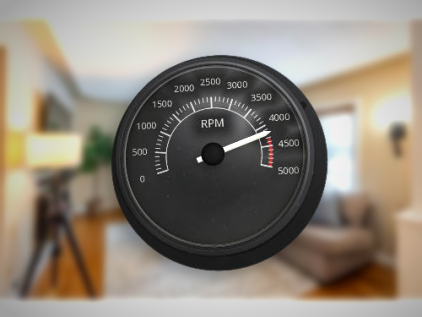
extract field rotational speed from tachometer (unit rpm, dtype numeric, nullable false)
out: 4200 rpm
